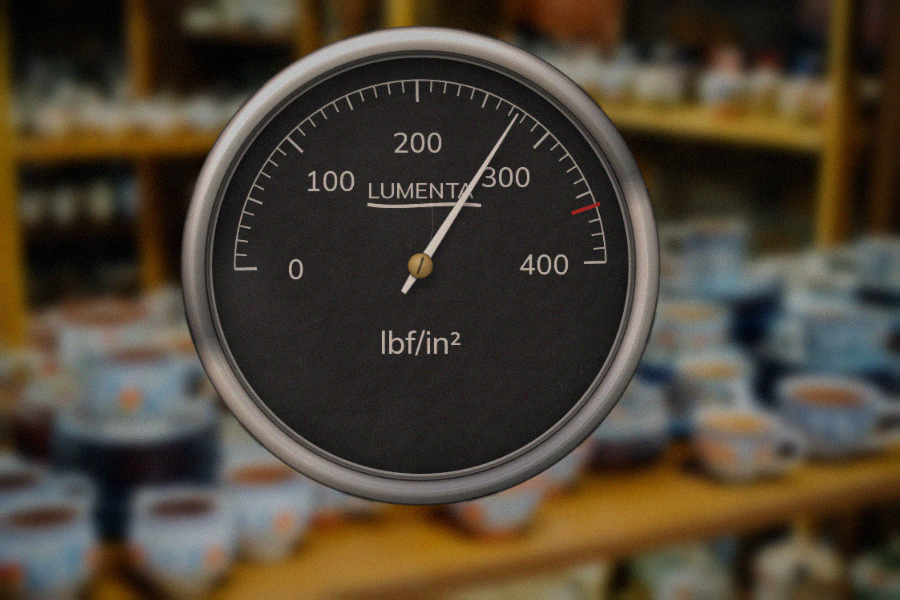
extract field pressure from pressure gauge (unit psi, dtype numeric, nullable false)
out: 275 psi
